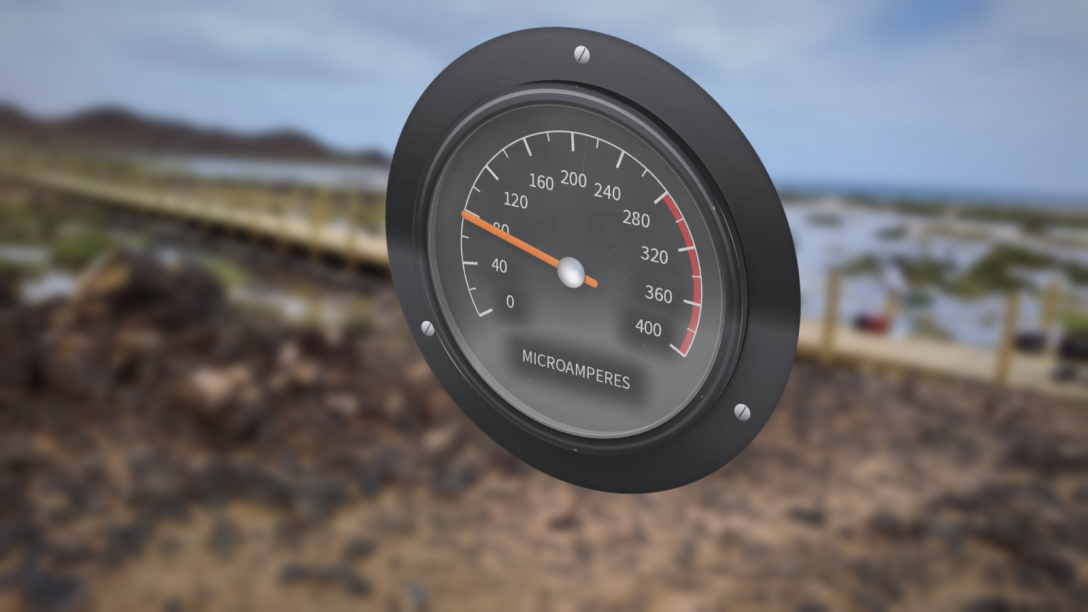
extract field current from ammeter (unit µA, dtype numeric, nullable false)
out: 80 µA
